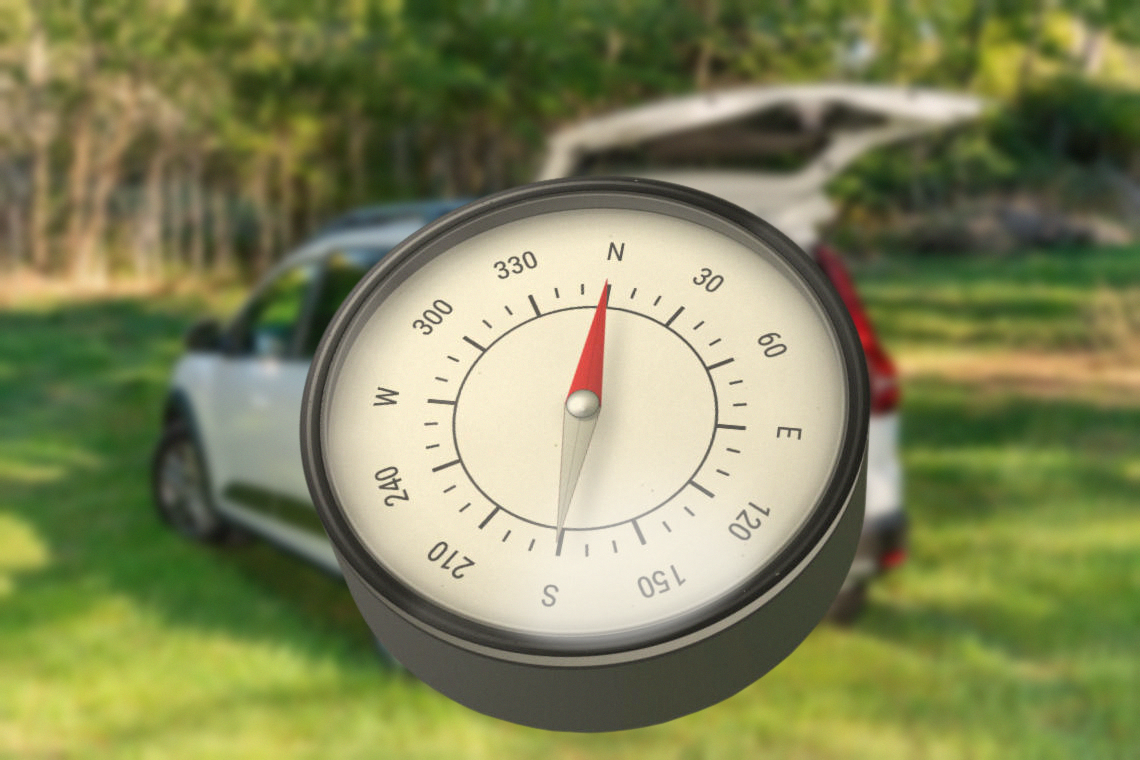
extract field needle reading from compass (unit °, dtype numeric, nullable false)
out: 0 °
